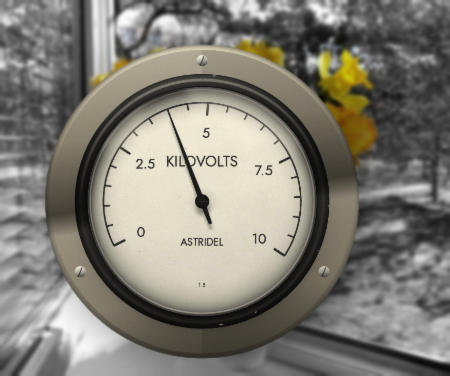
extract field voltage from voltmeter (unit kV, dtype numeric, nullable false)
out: 4 kV
